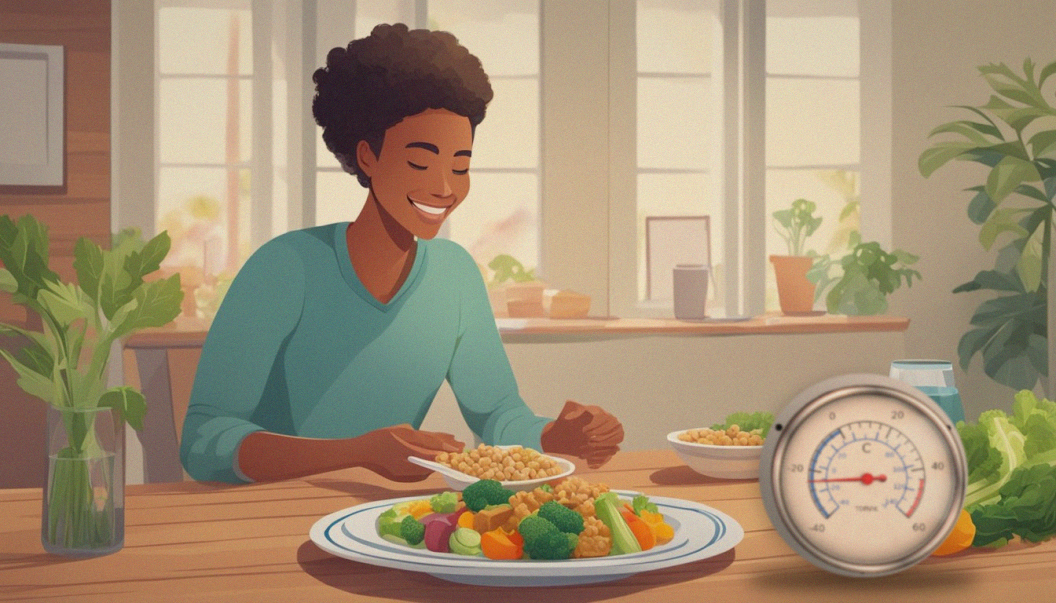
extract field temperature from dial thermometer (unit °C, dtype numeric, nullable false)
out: -24 °C
